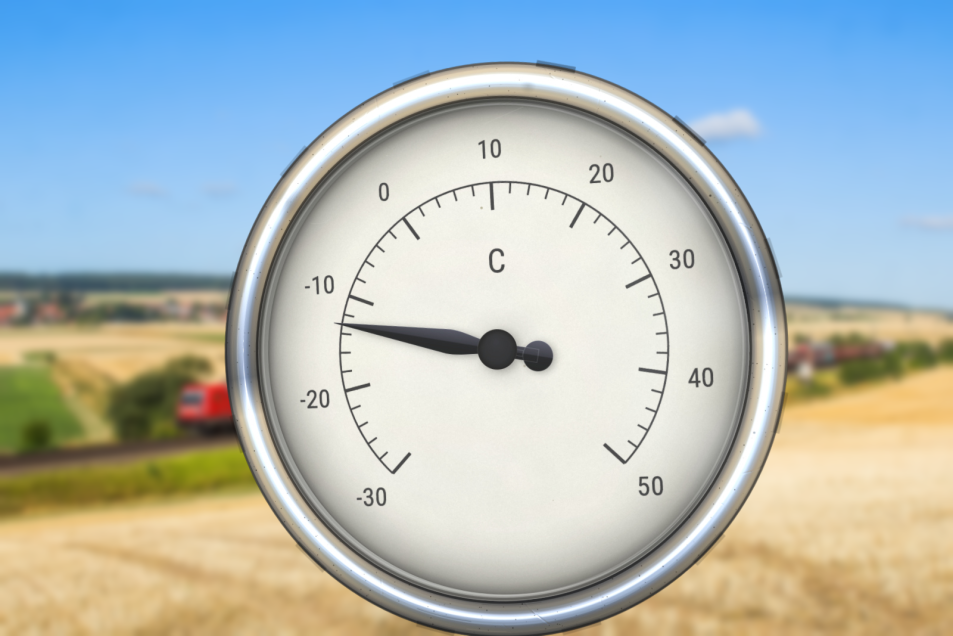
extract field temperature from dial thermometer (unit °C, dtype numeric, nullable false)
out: -13 °C
